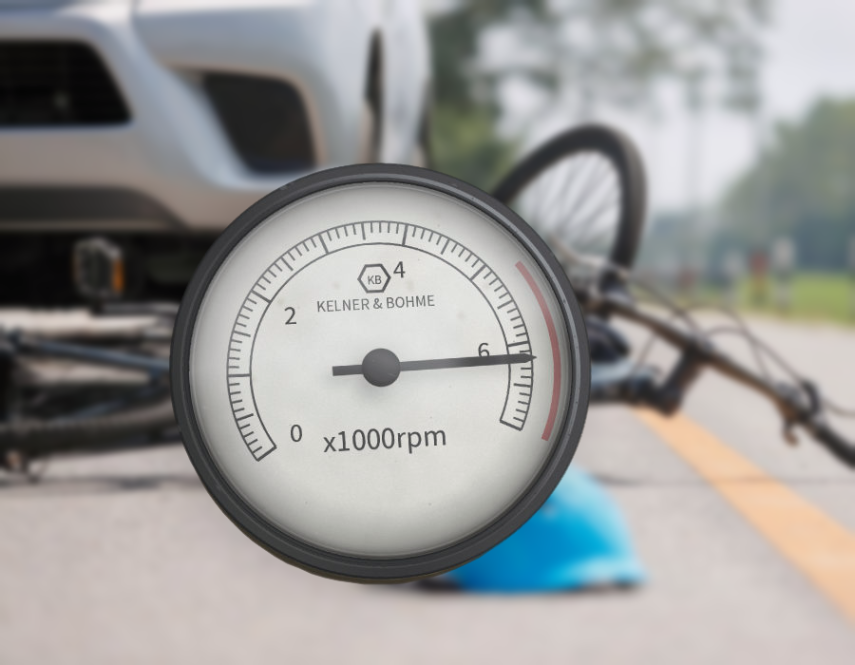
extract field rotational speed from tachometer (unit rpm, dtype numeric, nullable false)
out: 6200 rpm
